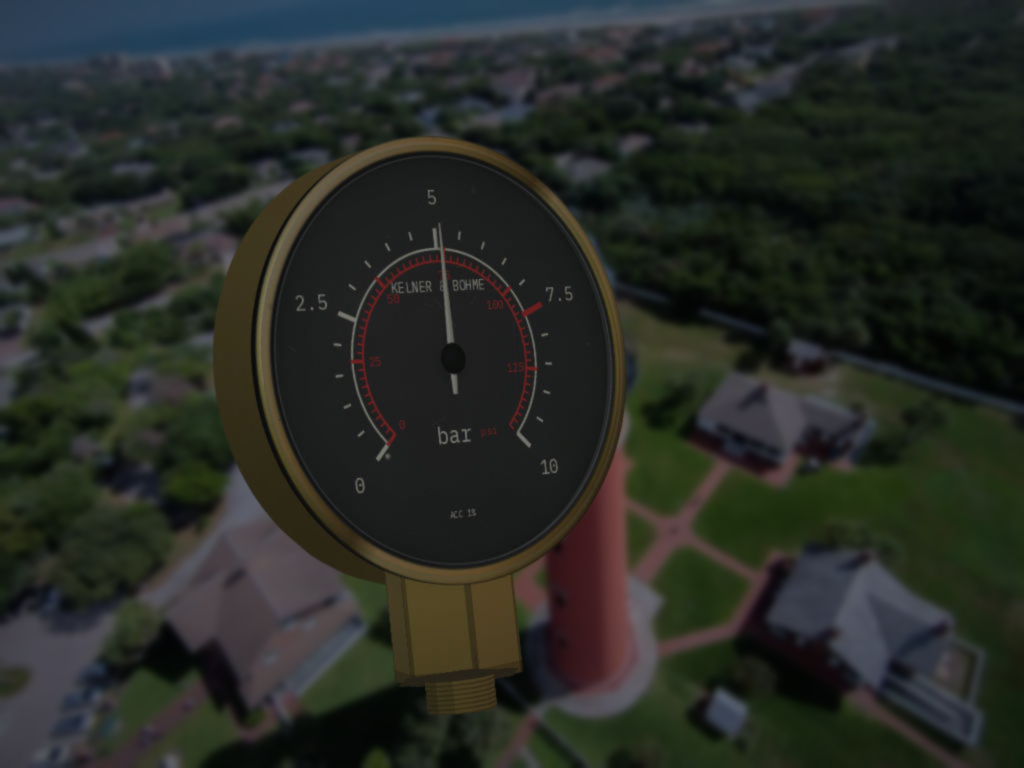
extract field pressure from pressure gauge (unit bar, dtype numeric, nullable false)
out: 5 bar
